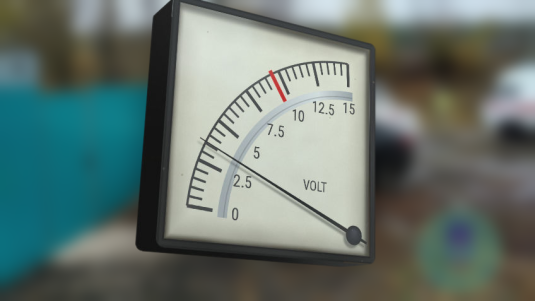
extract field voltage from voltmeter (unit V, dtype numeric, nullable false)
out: 3.5 V
